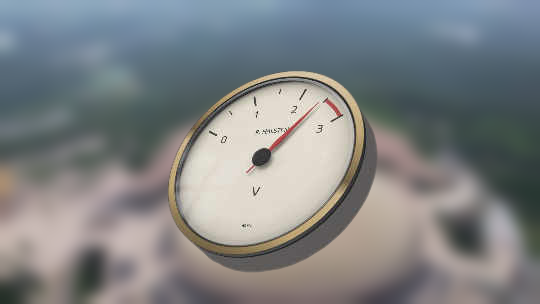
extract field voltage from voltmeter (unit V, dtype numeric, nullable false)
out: 2.5 V
